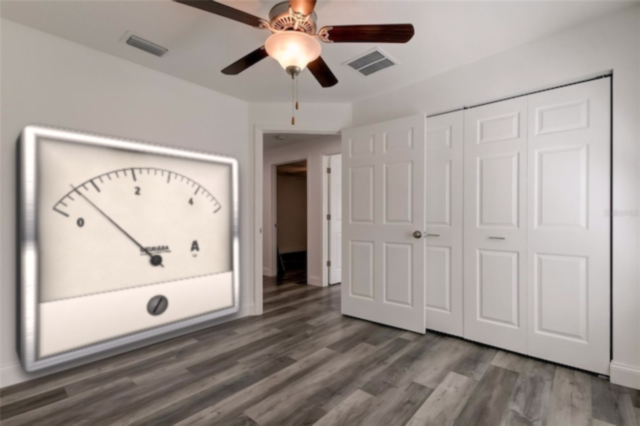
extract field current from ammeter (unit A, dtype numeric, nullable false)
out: 0.6 A
